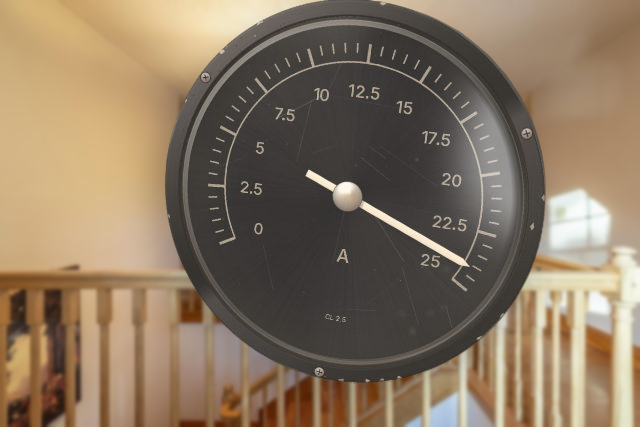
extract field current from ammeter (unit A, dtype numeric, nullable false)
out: 24 A
